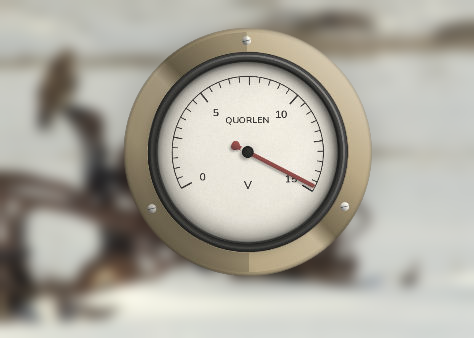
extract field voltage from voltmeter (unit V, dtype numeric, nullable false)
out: 14.75 V
